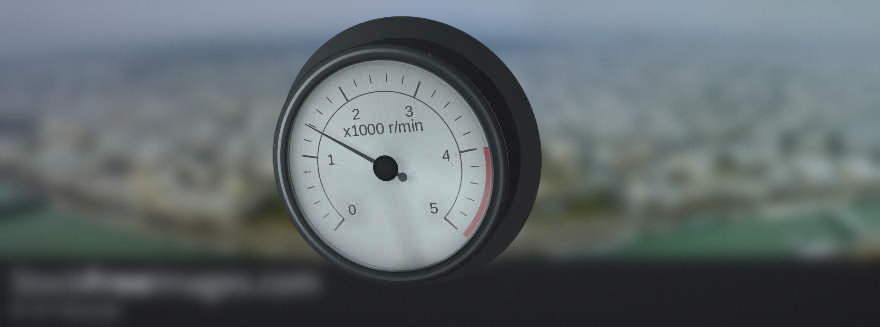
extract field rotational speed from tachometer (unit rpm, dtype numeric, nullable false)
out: 1400 rpm
